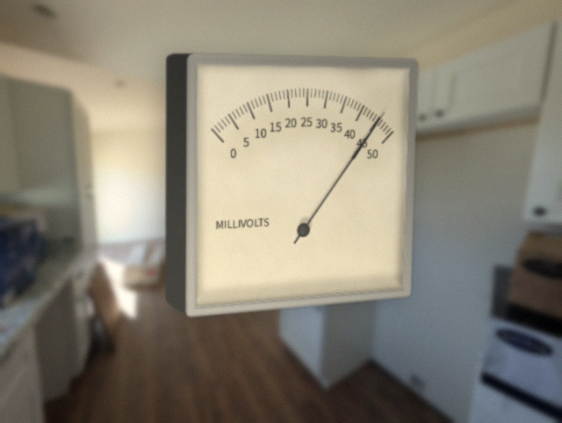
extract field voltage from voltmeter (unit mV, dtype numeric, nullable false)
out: 45 mV
